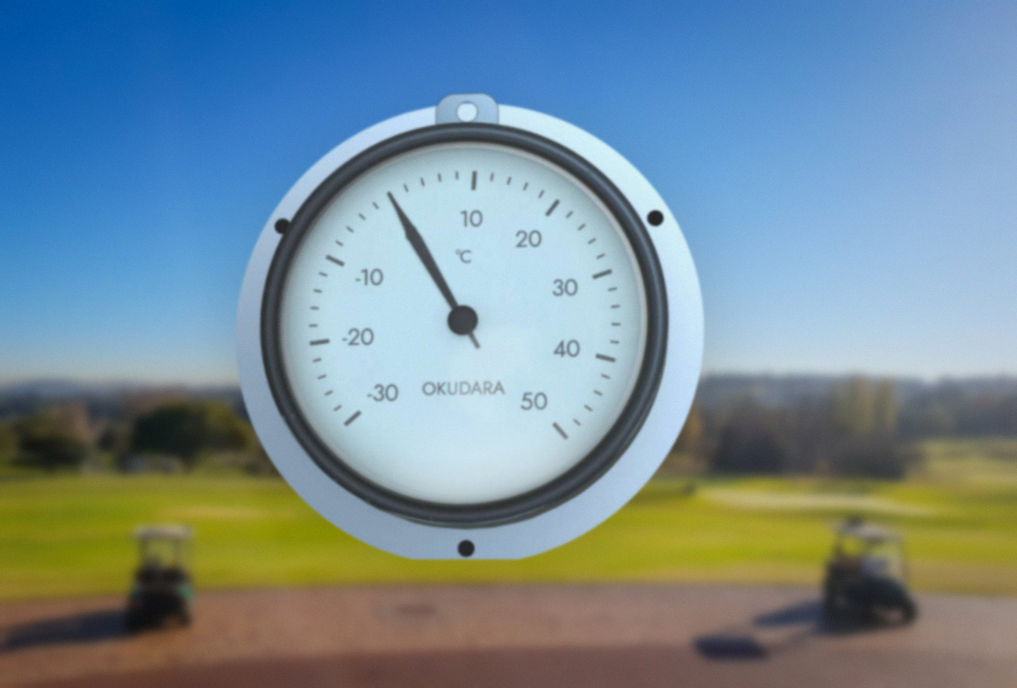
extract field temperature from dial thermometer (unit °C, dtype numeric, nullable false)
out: 0 °C
